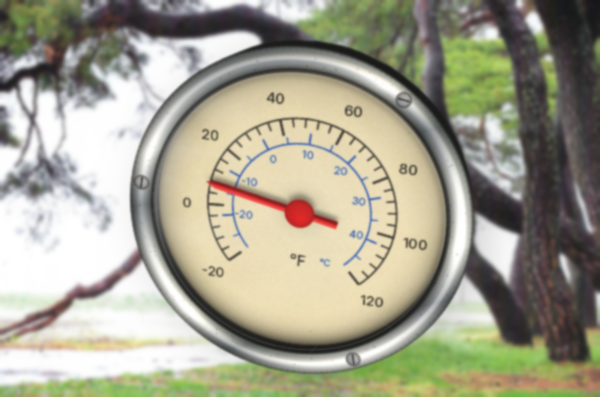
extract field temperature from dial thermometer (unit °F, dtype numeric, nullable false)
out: 8 °F
